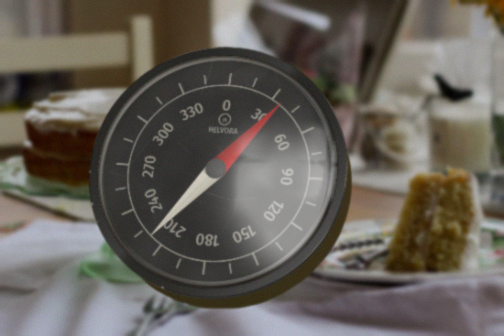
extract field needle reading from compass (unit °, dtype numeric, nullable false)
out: 37.5 °
